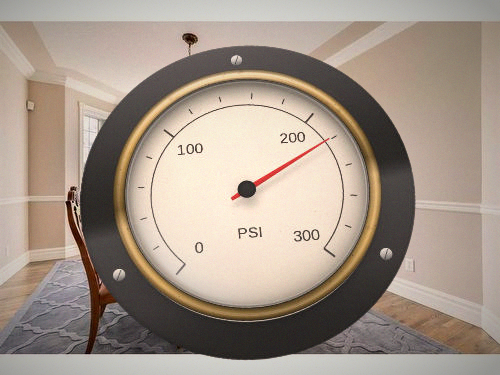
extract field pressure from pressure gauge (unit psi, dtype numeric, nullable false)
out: 220 psi
